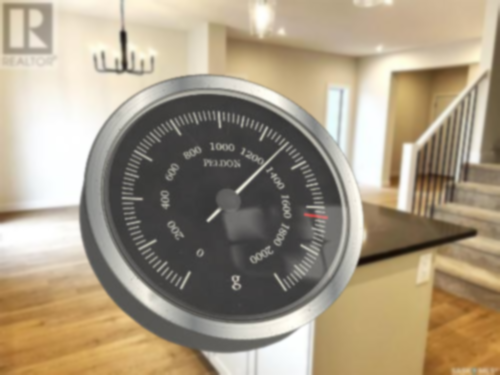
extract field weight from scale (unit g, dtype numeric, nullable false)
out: 1300 g
